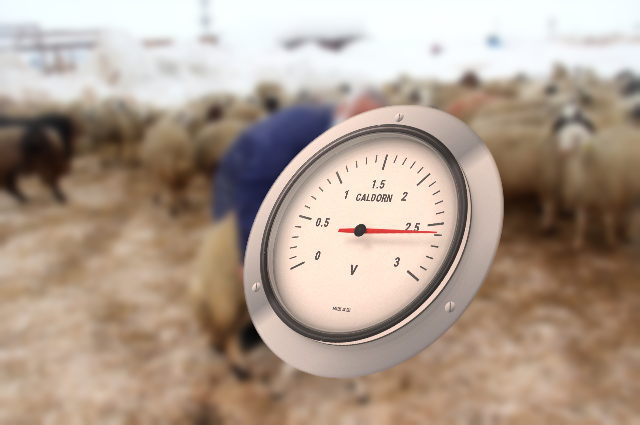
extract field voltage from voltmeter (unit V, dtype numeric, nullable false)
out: 2.6 V
